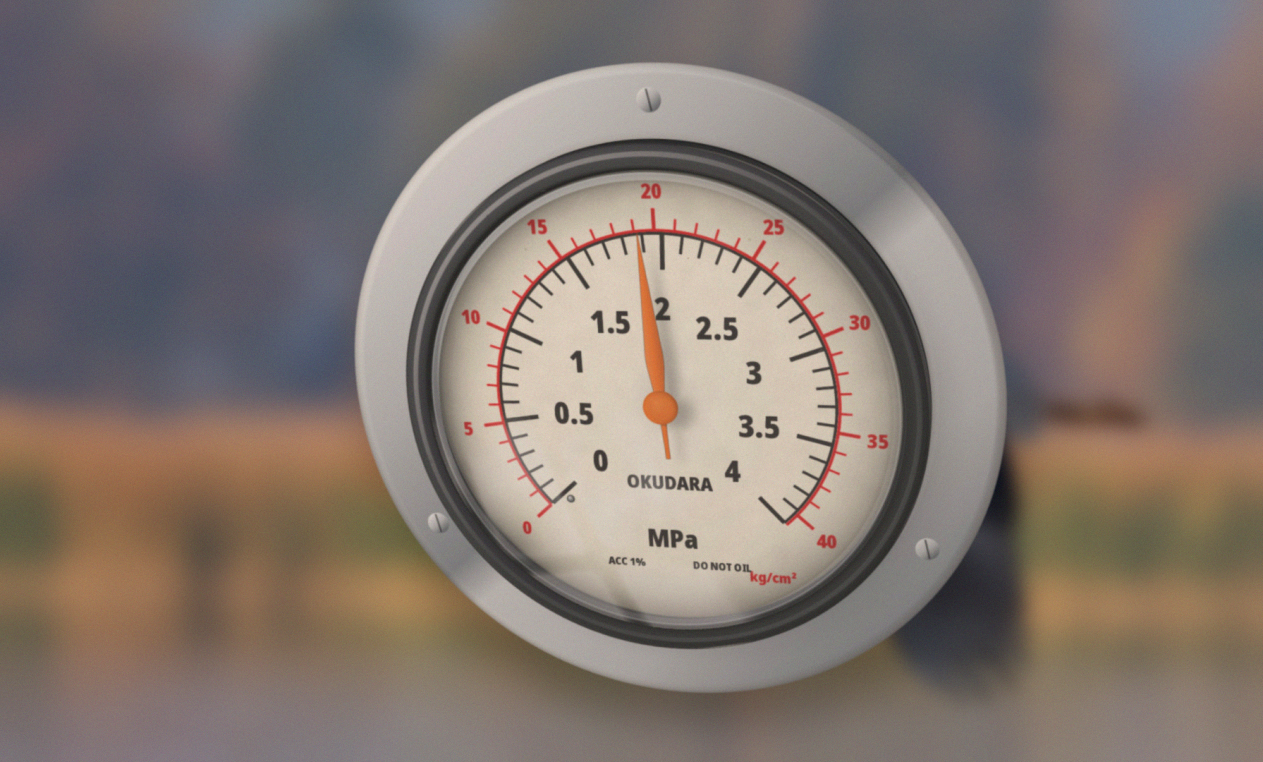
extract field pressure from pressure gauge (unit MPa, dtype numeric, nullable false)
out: 1.9 MPa
